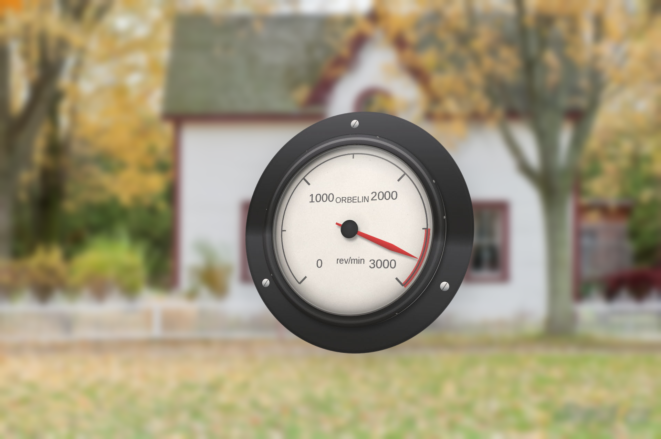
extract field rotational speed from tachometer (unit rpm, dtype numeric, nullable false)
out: 2750 rpm
